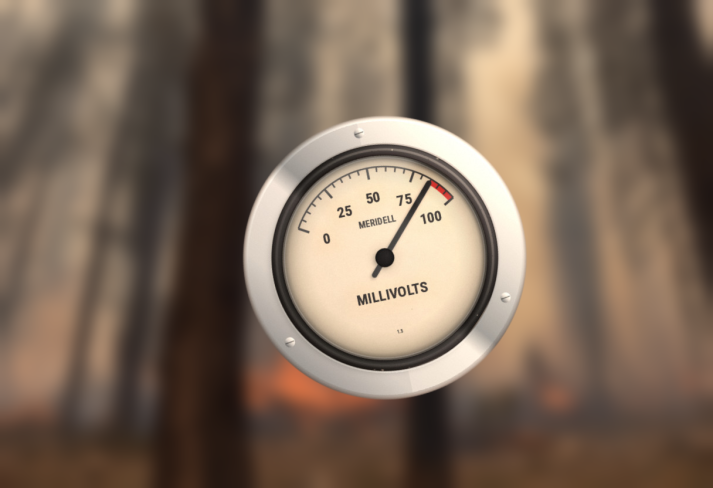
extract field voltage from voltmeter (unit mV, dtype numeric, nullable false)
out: 85 mV
